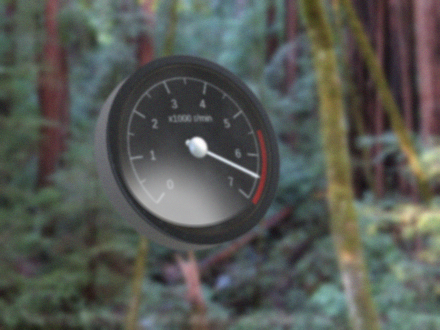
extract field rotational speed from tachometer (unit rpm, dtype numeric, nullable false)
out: 6500 rpm
